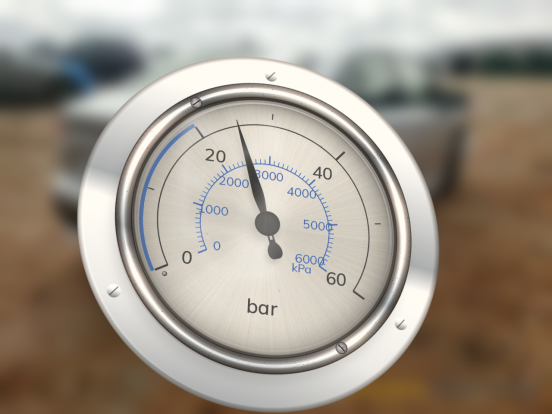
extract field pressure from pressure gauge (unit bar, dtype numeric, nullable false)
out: 25 bar
